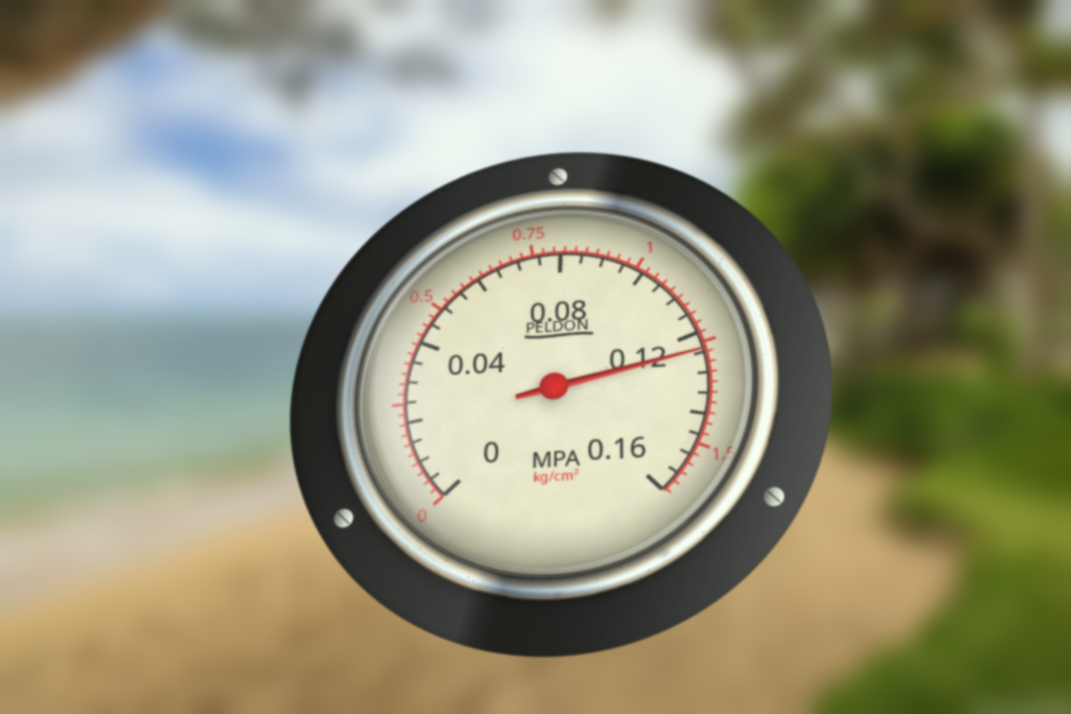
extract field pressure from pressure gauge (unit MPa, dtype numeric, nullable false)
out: 0.125 MPa
